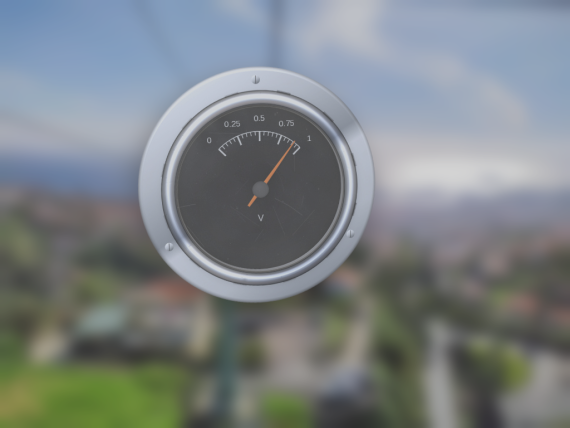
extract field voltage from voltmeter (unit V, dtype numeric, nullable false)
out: 0.9 V
